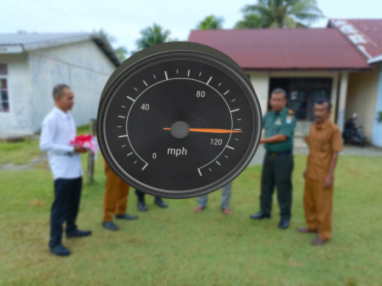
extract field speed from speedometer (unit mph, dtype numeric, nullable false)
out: 110 mph
